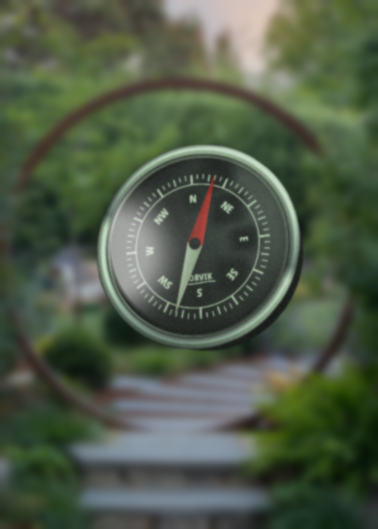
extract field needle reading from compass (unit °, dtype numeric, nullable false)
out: 20 °
